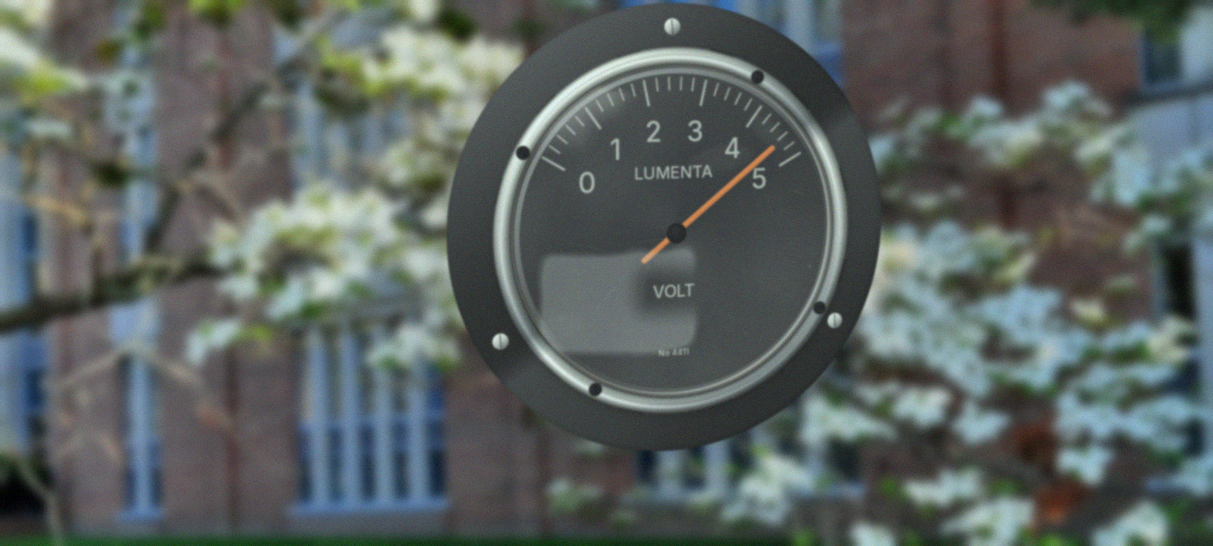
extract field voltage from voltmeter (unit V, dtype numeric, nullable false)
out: 4.6 V
